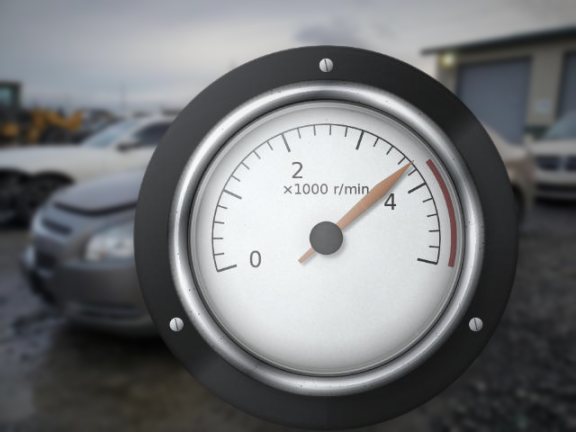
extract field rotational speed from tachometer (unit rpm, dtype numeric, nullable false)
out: 3700 rpm
